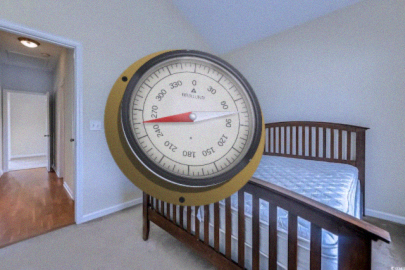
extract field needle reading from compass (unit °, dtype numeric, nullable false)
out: 255 °
